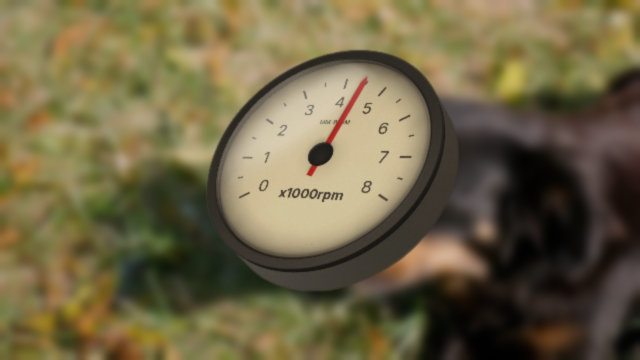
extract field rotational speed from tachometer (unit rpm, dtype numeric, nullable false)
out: 4500 rpm
